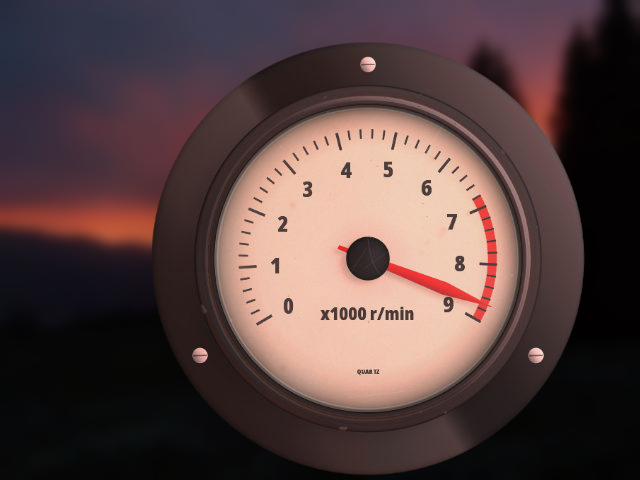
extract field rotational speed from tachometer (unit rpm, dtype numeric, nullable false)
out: 8700 rpm
